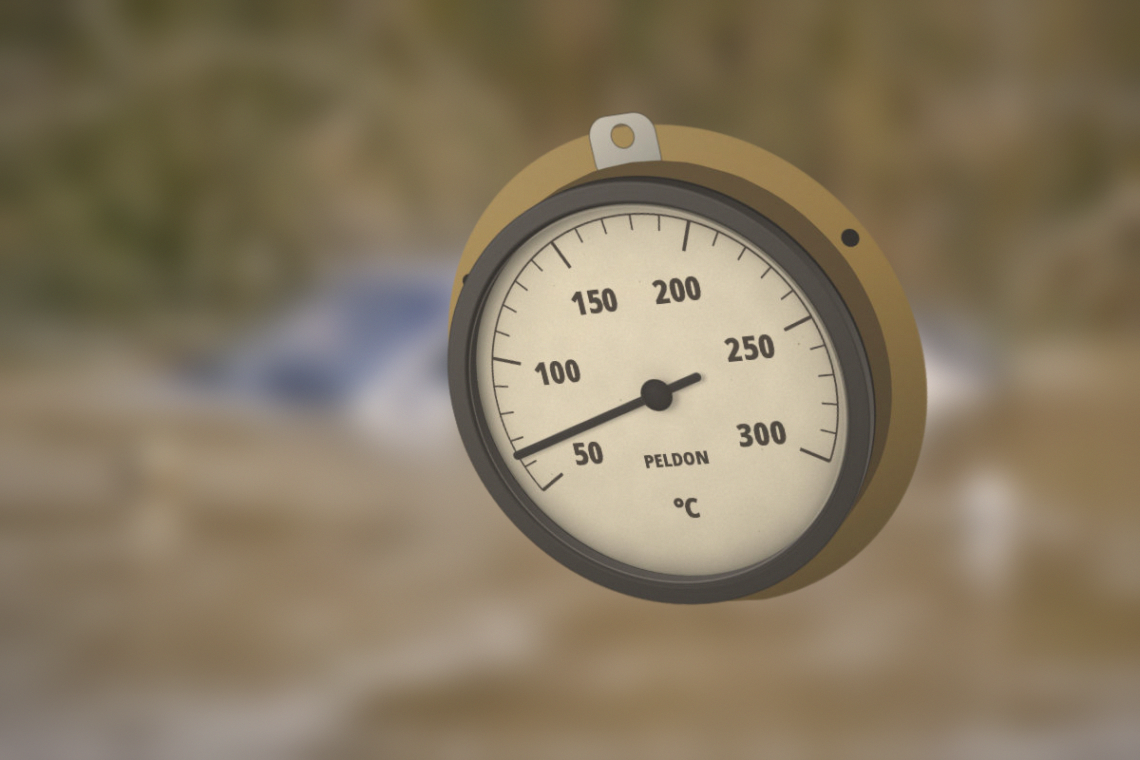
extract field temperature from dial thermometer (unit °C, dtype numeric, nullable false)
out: 65 °C
